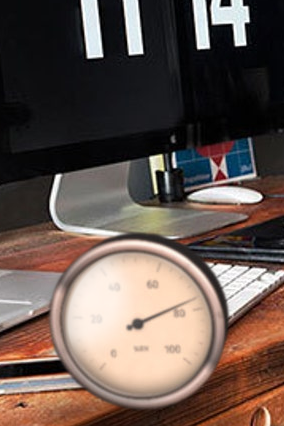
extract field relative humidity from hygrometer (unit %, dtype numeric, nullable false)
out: 76 %
